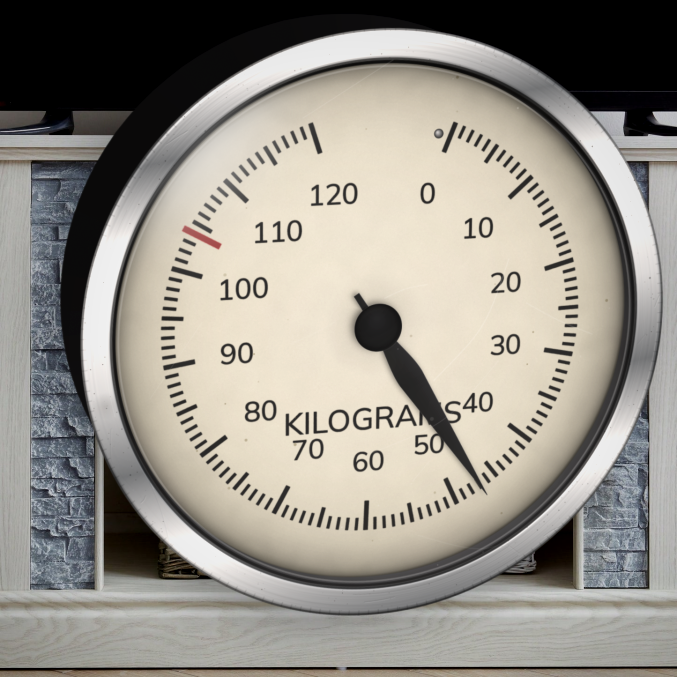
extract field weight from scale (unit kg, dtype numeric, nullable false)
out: 47 kg
